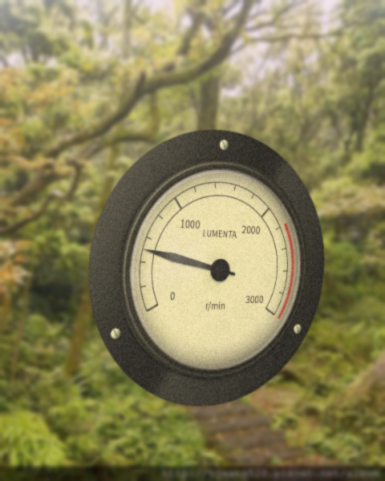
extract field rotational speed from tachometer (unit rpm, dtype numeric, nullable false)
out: 500 rpm
